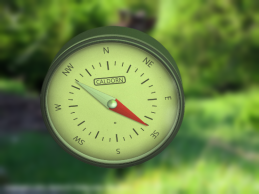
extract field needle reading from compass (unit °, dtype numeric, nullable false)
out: 130 °
